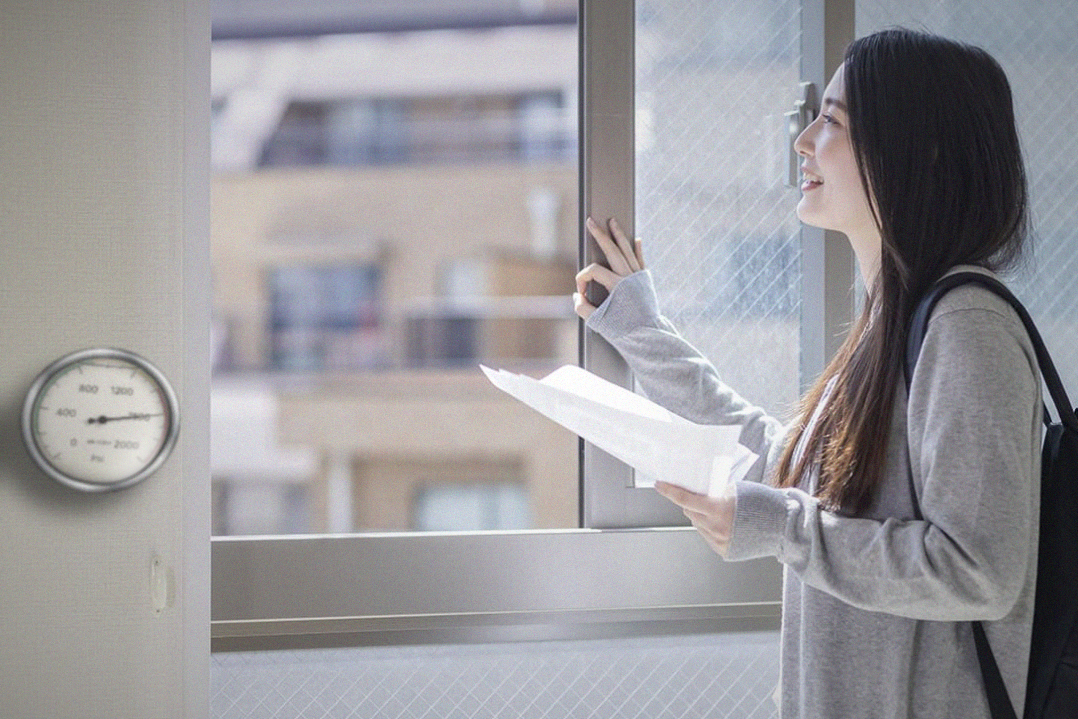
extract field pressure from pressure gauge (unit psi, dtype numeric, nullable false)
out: 1600 psi
